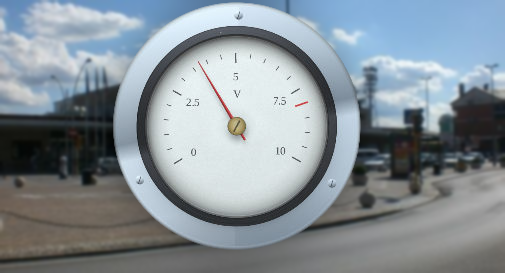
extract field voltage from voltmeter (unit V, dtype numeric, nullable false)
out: 3.75 V
